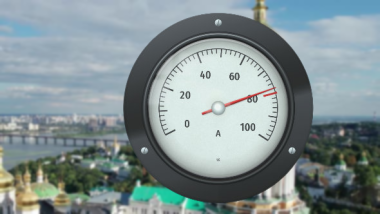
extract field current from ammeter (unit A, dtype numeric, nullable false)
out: 78 A
